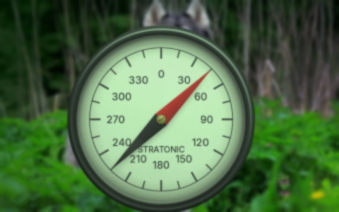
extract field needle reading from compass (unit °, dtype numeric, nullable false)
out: 45 °
